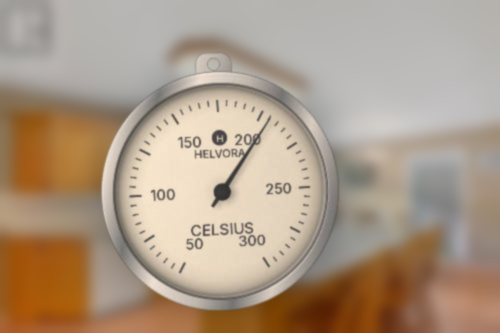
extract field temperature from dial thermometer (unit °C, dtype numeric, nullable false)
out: 205 °C
